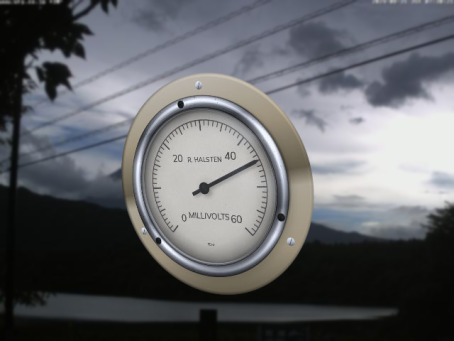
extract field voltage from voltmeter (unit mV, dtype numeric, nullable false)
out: 45 mV
